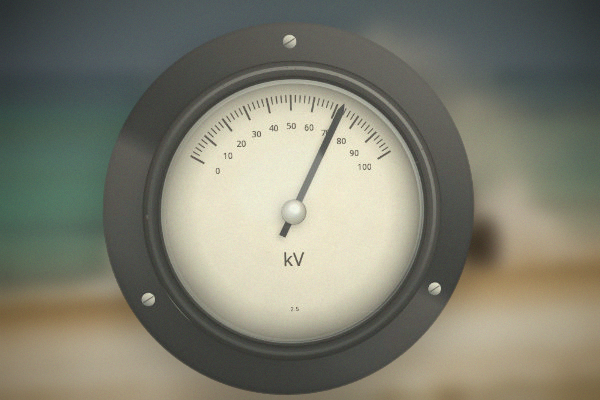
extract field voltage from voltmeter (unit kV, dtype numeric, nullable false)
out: 72 kV
